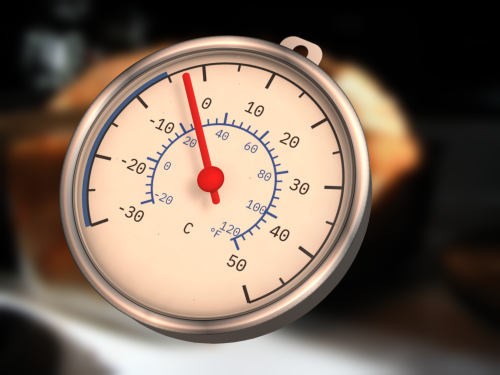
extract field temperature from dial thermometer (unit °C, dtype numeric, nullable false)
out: -2.5 °C
